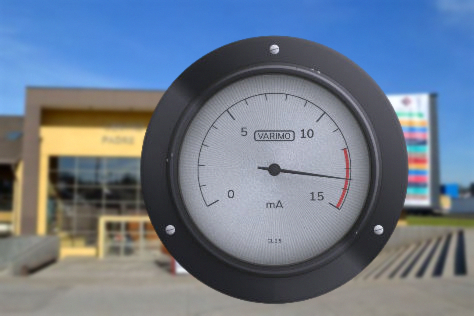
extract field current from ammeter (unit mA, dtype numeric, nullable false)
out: 13.5 mA
